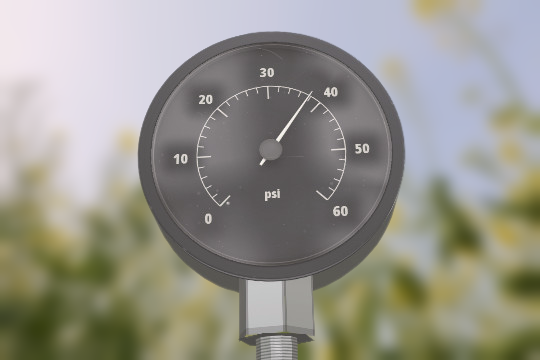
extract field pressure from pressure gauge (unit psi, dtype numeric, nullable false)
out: 38 psi
